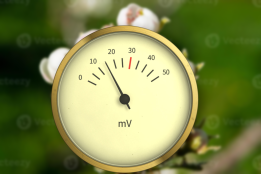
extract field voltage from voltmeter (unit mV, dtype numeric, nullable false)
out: 15 mV
